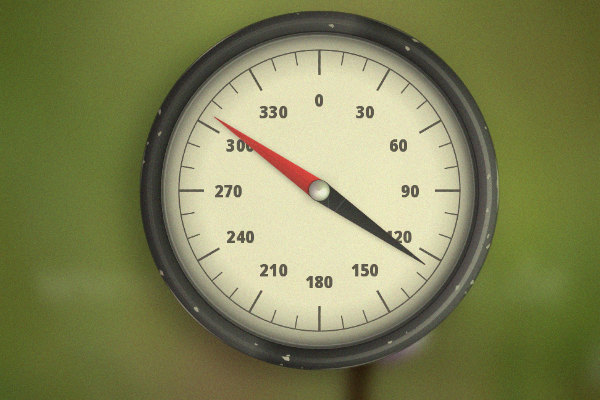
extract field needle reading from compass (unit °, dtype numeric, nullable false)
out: 305 °
